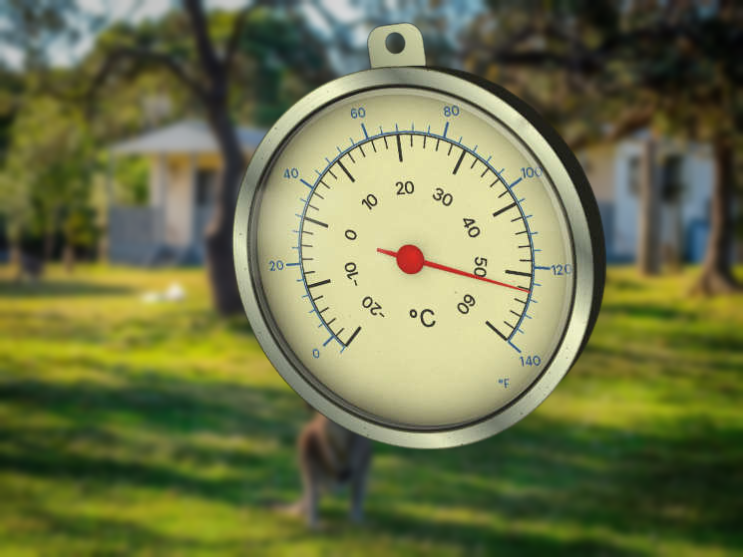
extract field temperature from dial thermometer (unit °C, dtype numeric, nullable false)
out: 52 °C
